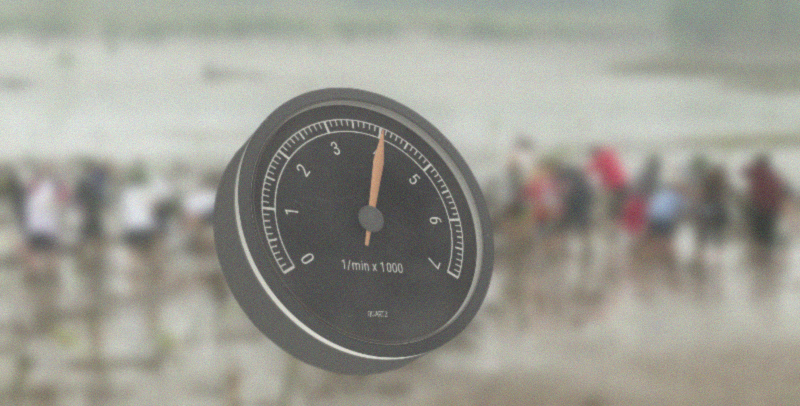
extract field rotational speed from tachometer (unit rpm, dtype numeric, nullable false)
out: 4000 rpm
